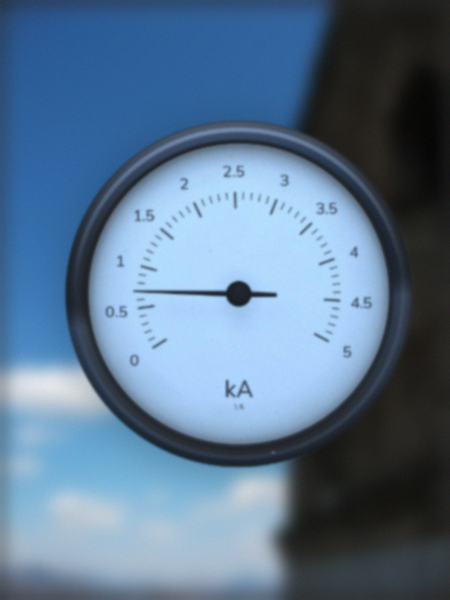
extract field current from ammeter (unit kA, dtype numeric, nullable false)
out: 0.7 kA
